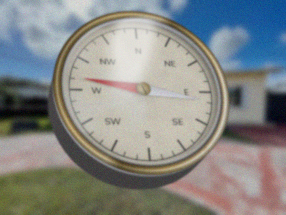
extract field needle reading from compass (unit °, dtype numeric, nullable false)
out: 280 °
